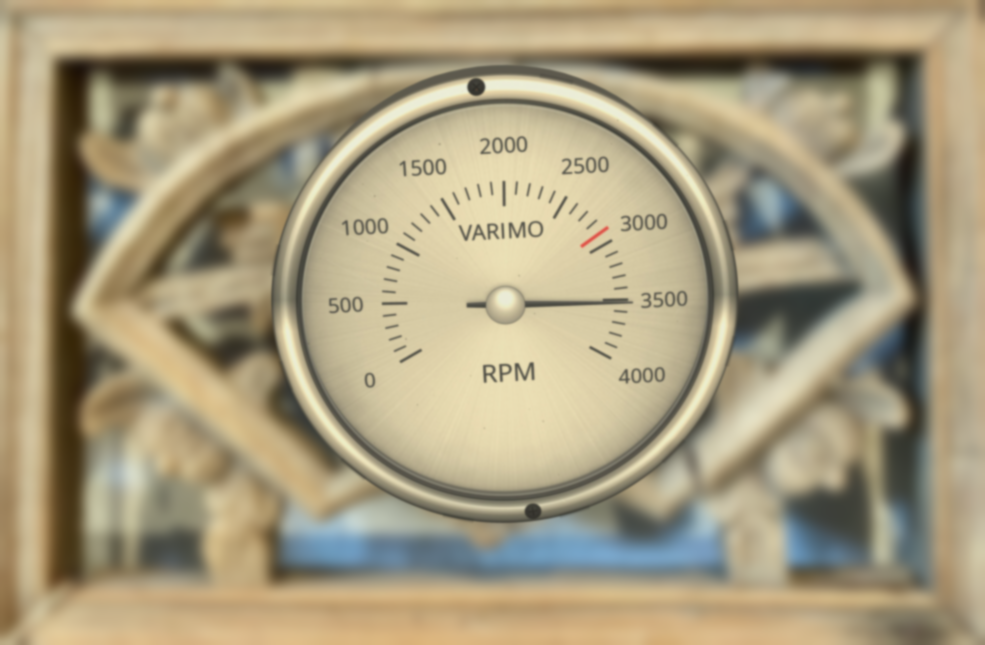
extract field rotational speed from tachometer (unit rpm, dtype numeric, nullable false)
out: 3500 rpm
